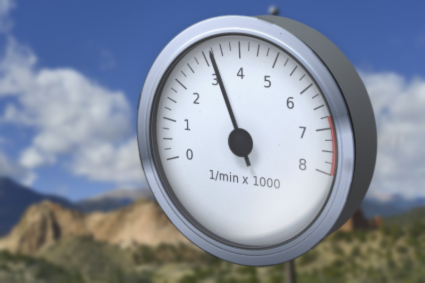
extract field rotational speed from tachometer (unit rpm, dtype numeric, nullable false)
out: 3250 rpm
